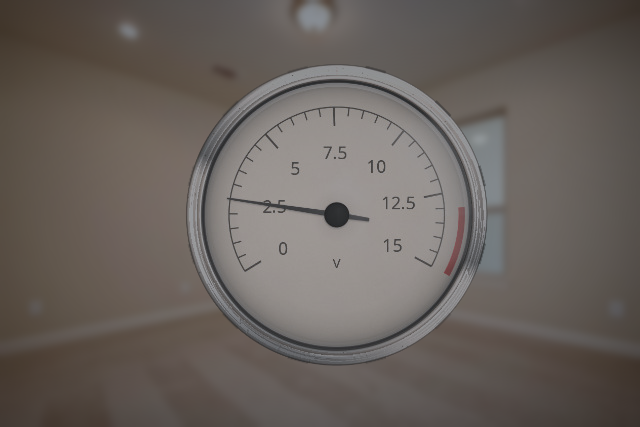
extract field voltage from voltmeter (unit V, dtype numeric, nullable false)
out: 2.5 V
